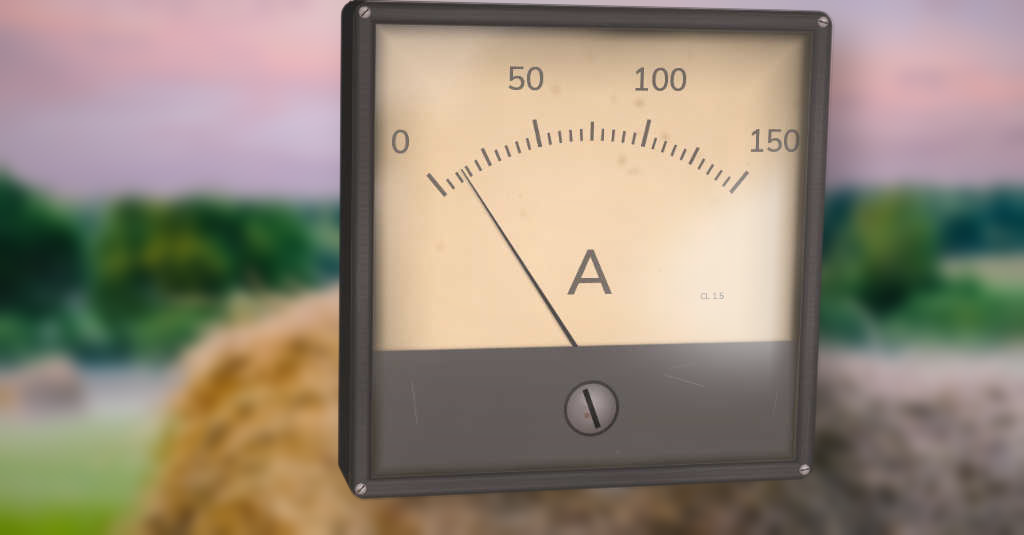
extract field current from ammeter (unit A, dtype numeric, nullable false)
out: 12.5 A
